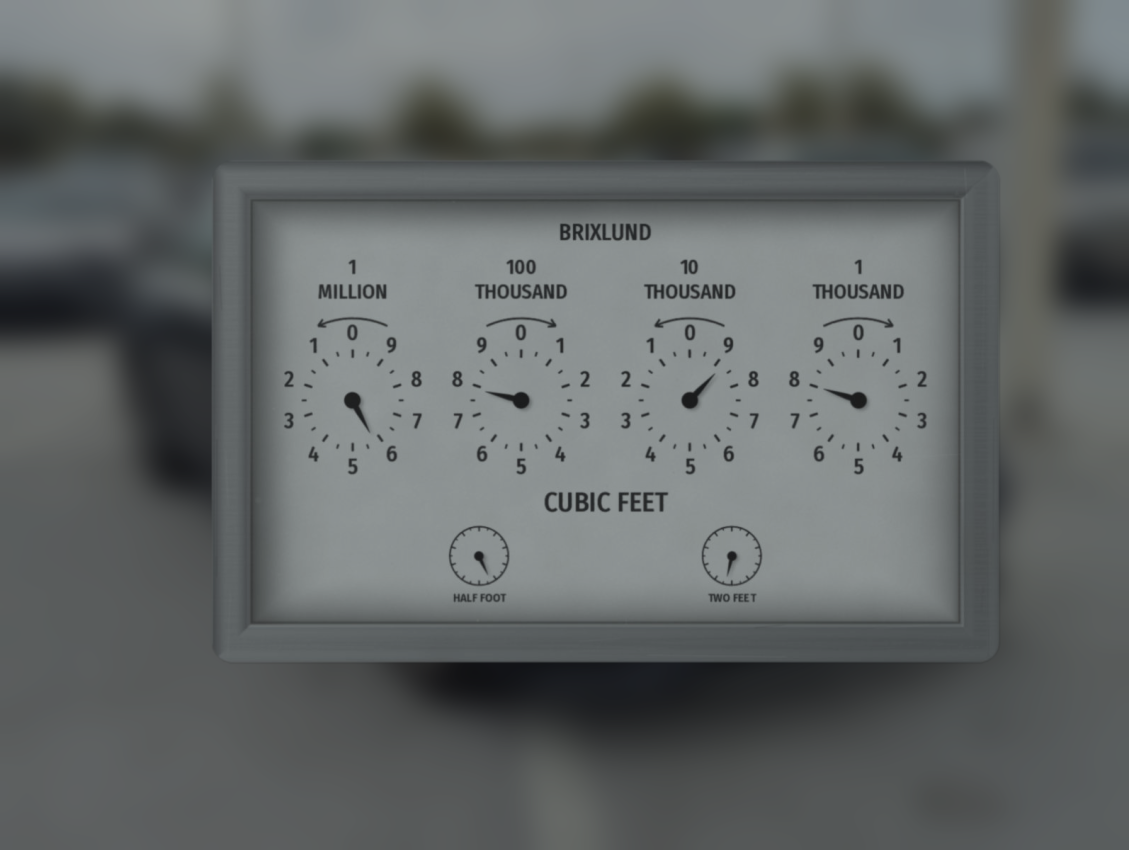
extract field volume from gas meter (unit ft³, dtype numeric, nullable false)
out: 578800 ft³
